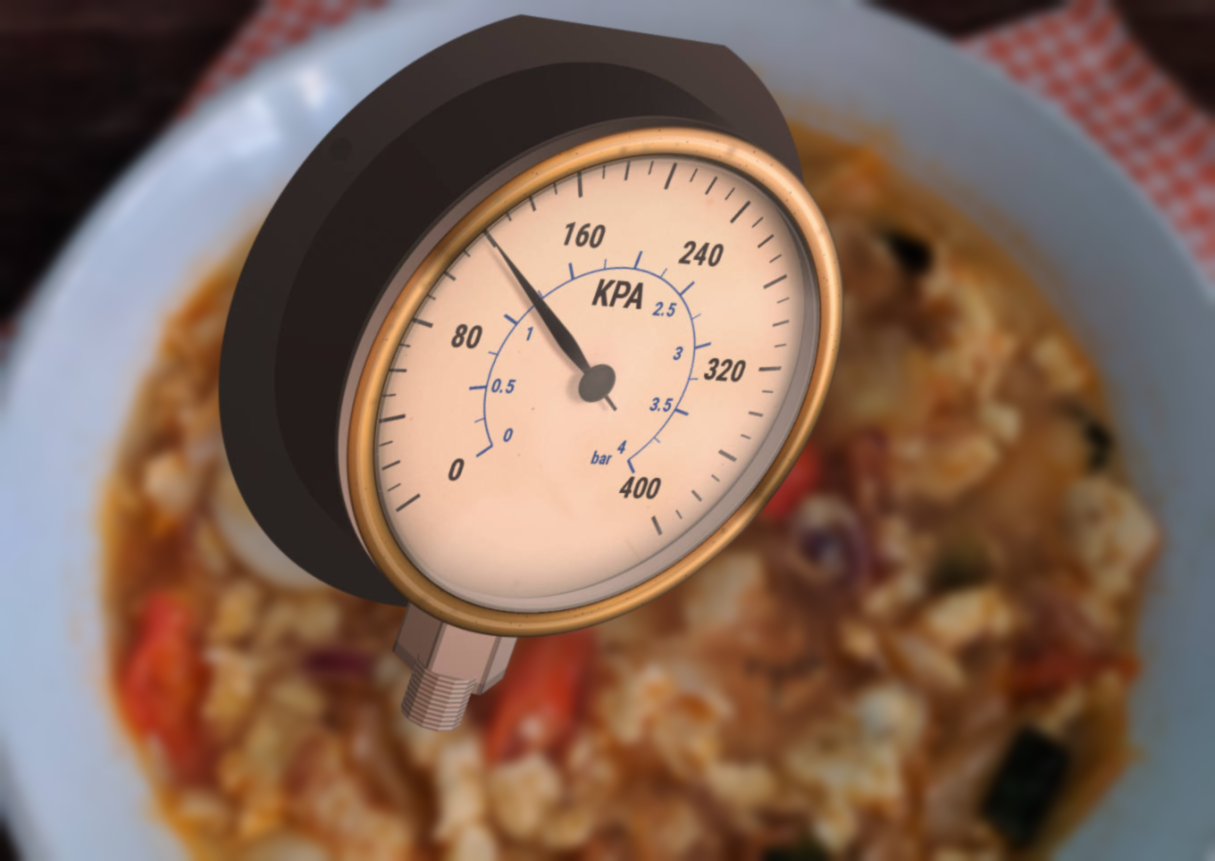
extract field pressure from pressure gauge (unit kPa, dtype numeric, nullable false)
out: 120 kPa
